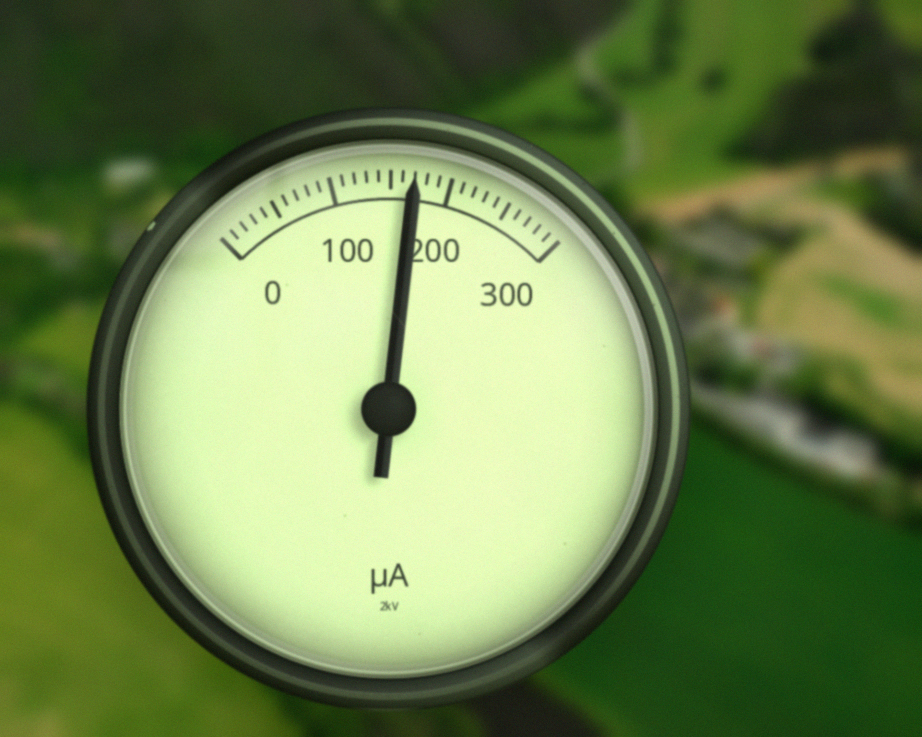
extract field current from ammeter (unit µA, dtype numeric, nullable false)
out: 170 µA
